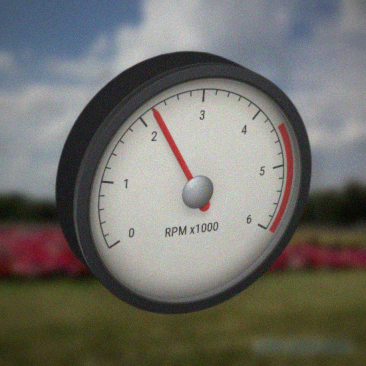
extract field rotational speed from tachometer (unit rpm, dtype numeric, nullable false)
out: 2200 rpm
